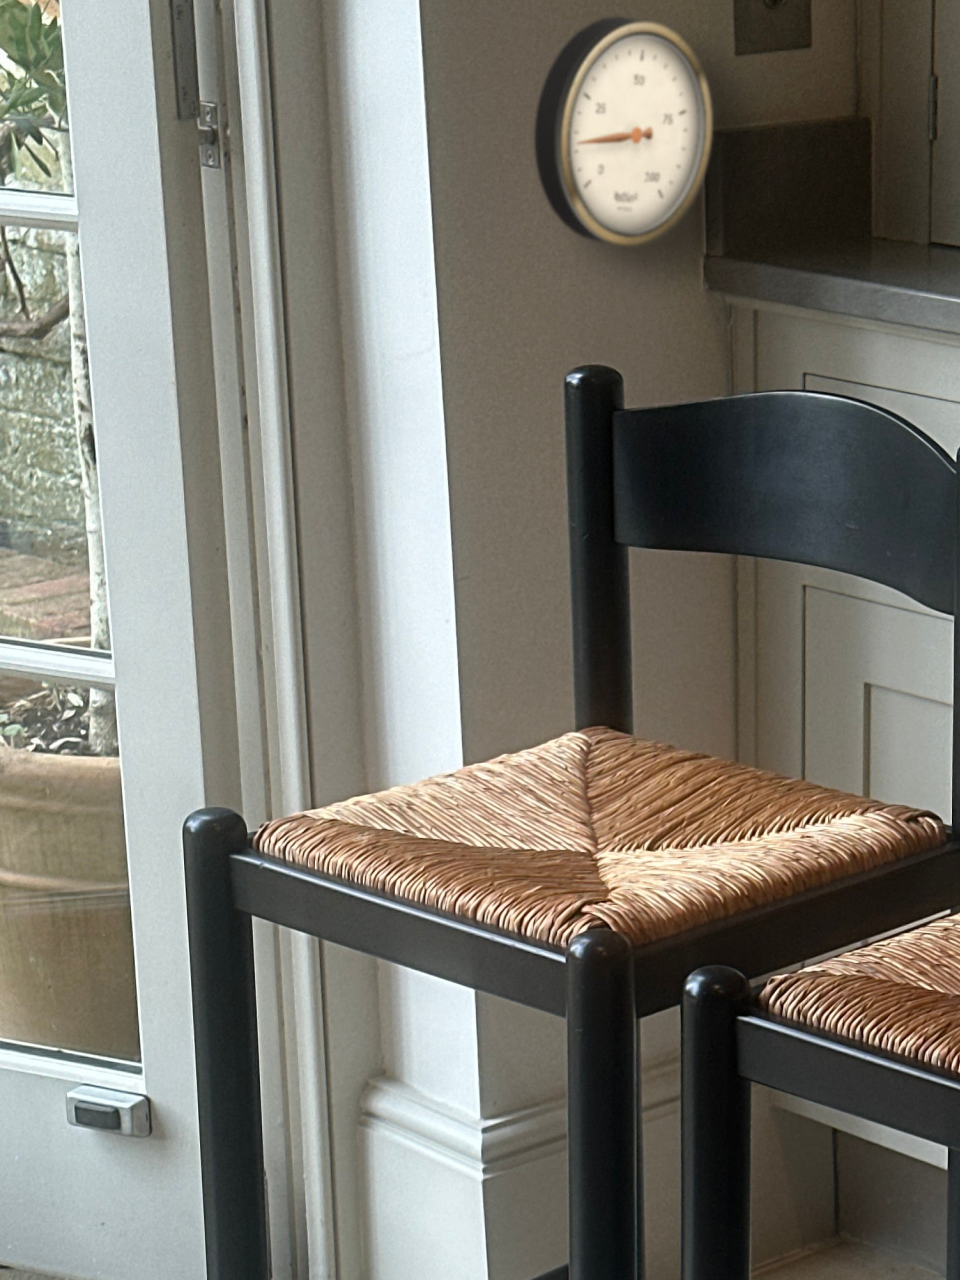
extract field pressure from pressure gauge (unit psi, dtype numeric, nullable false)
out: 12.5 psi
